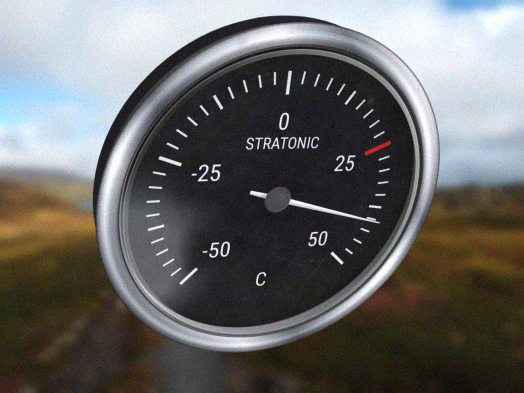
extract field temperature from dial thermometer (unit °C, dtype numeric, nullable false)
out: 40 °C
